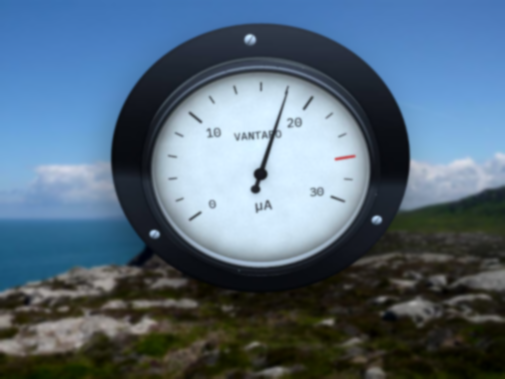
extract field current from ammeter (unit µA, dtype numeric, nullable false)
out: 18 µA
